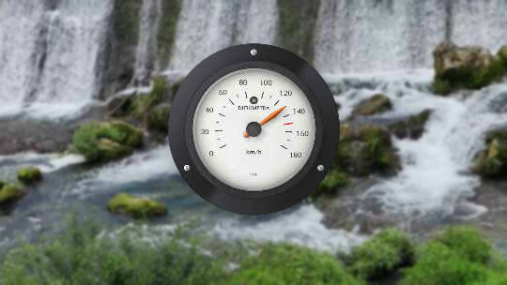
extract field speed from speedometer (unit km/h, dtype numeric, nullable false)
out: 130 km/h
